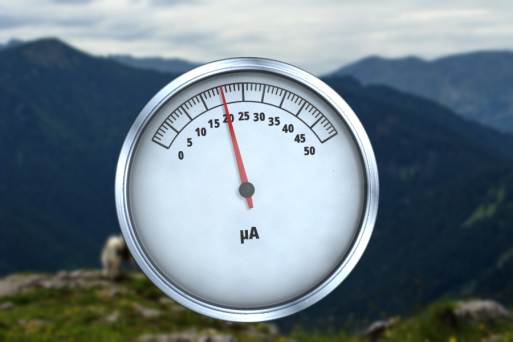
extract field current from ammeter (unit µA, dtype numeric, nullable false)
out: 20 µA
